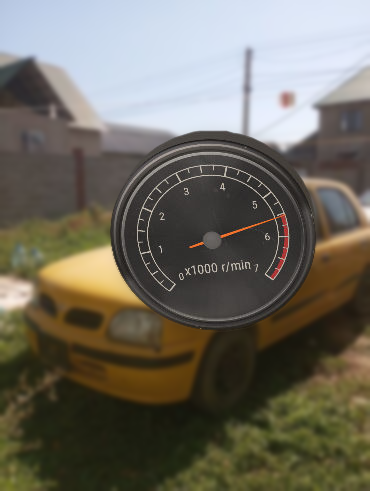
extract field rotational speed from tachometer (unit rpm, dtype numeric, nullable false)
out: 5500 rpm
